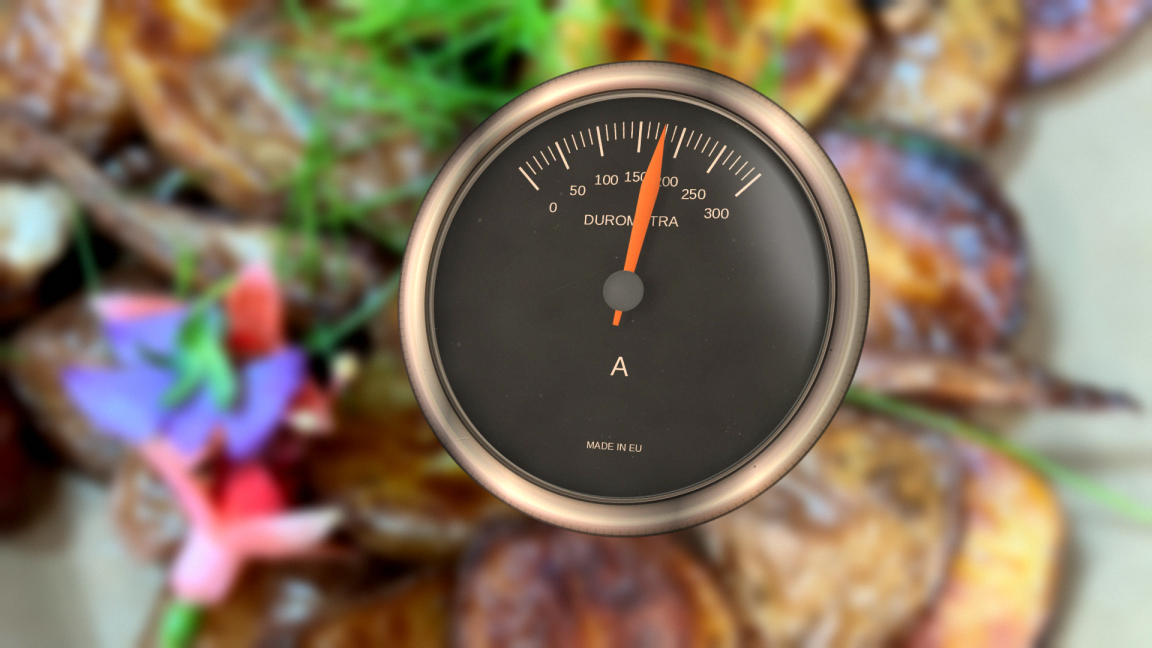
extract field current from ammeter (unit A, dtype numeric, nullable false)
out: 180 A
